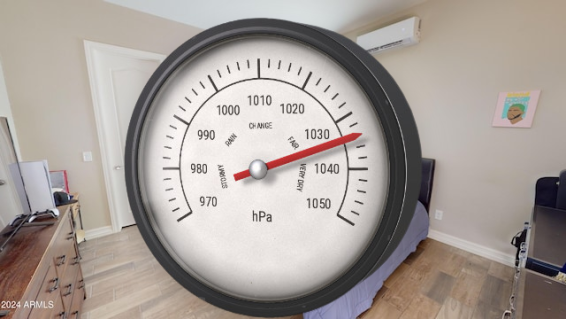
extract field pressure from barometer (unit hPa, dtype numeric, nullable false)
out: 1034 hPa
